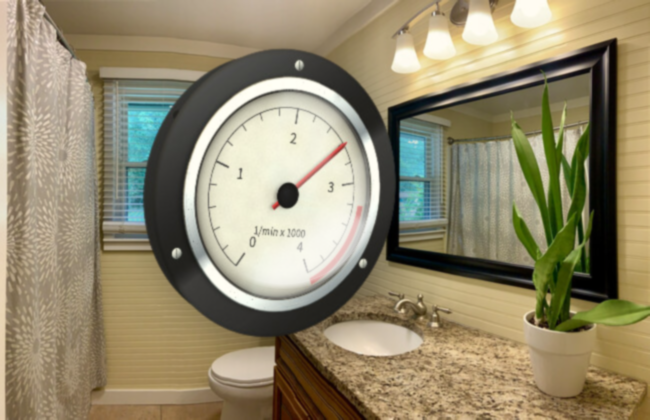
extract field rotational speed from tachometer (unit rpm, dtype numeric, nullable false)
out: 2600 rpm
